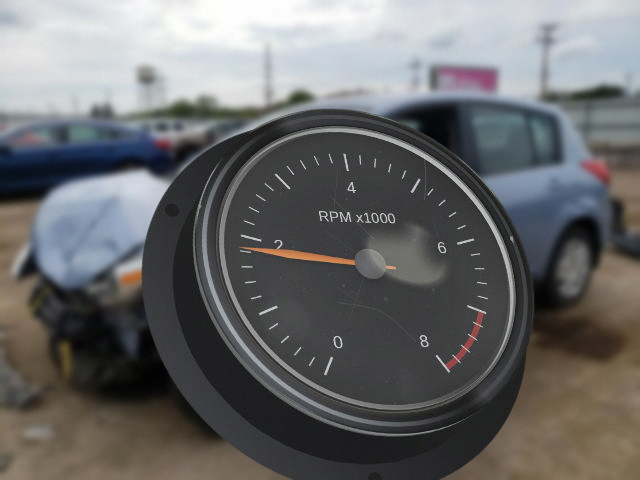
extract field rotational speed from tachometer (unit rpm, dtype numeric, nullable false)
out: 1800 rpm
